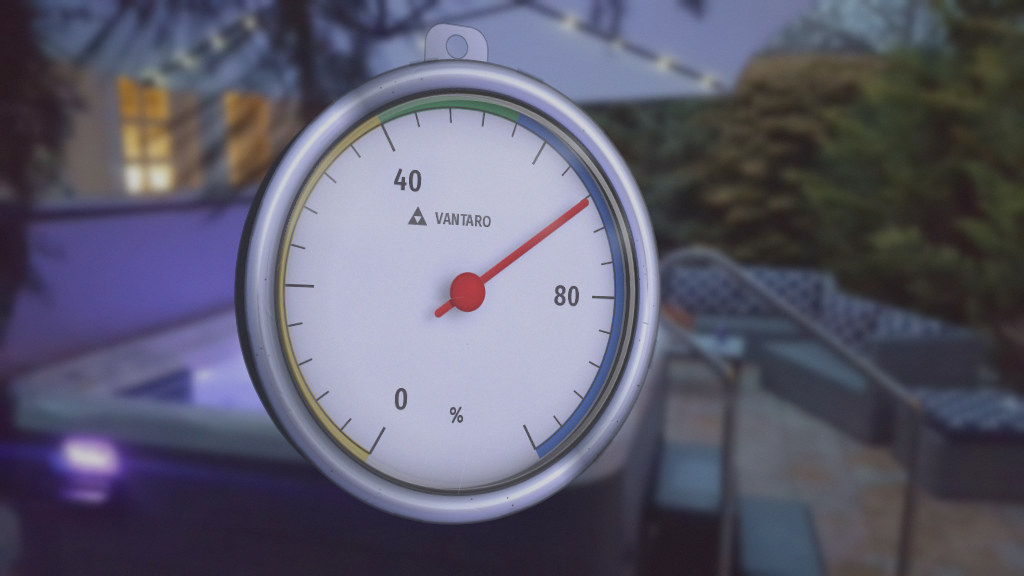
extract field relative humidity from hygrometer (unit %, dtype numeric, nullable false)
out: 68 %
